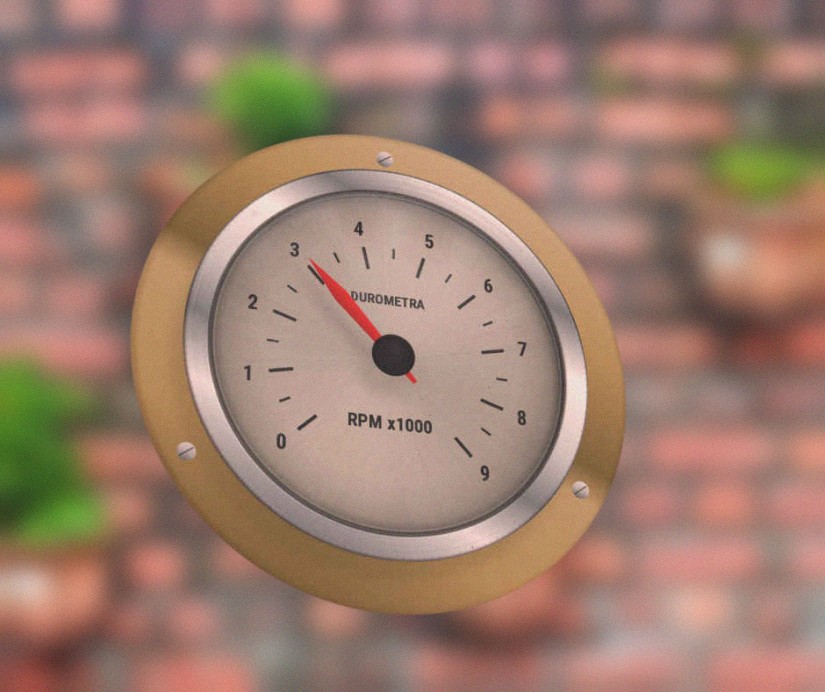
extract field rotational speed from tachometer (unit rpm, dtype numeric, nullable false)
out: 3000 rpm
